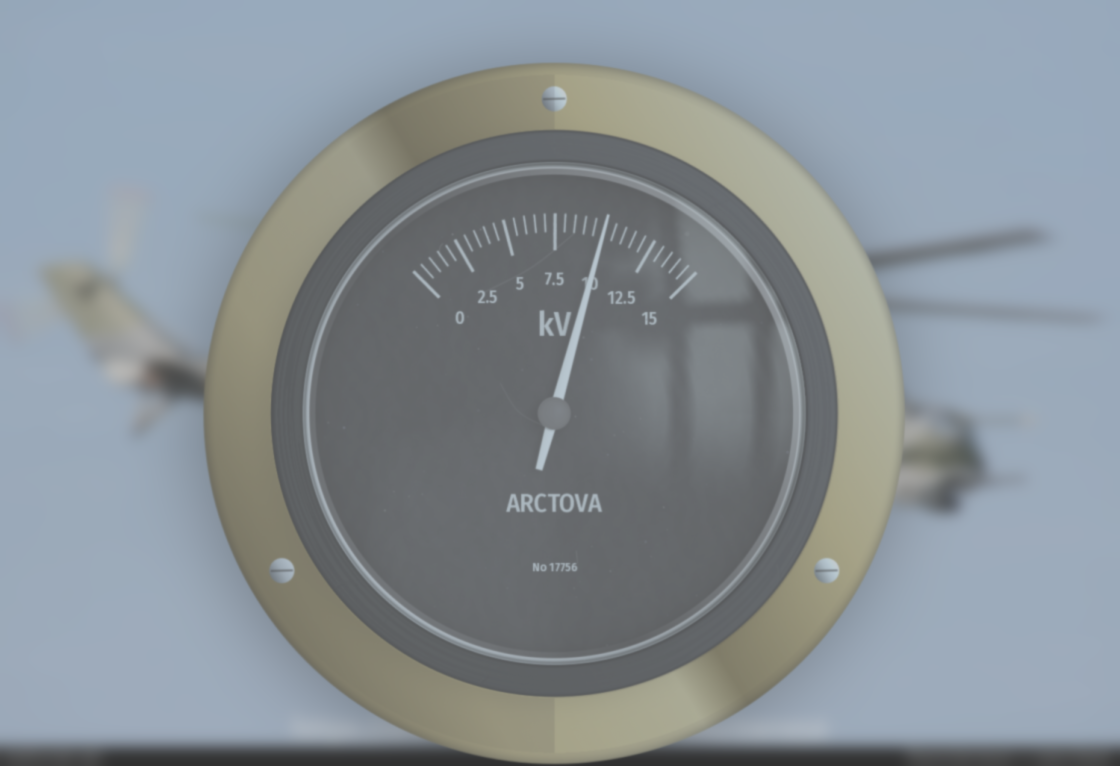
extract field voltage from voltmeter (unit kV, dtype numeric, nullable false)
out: 10 kV
